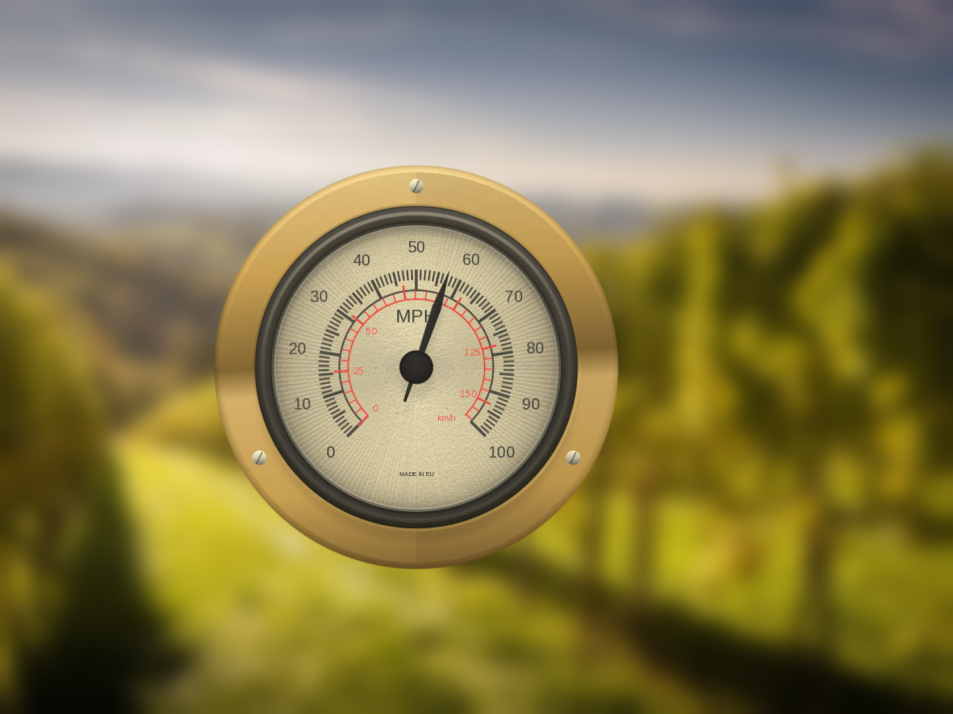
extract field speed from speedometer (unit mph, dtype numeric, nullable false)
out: 57 mph
